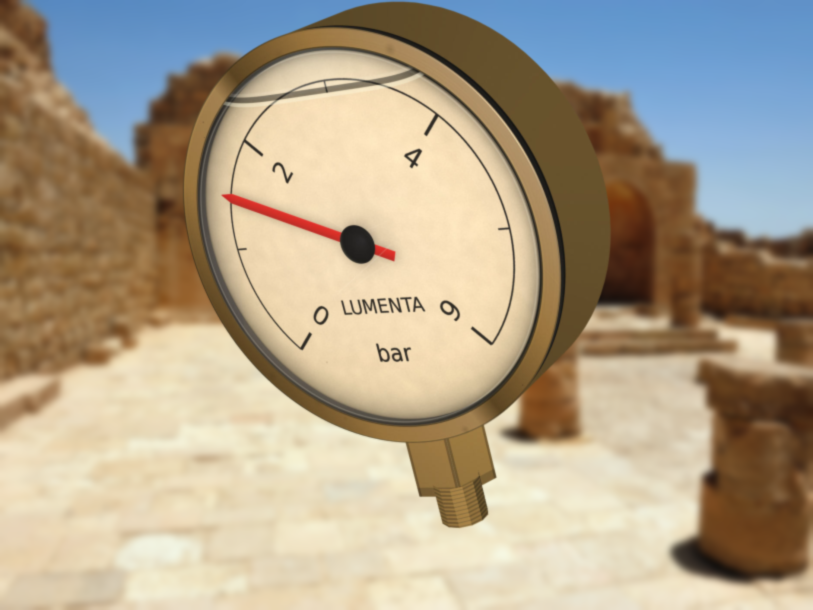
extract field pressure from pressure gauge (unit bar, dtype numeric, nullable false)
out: 1.5 bar
